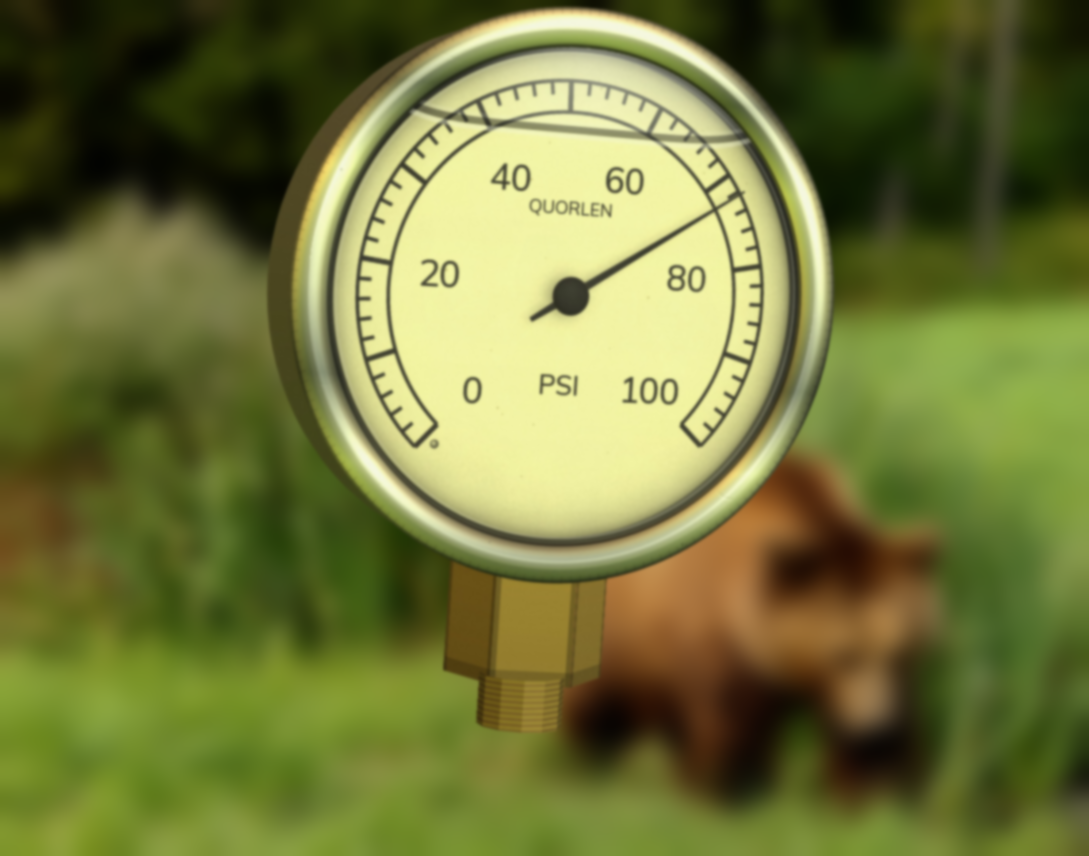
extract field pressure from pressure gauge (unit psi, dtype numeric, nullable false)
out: 72 psi
